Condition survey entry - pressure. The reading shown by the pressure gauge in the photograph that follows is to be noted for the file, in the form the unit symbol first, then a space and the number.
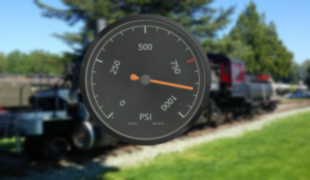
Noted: psi 875
